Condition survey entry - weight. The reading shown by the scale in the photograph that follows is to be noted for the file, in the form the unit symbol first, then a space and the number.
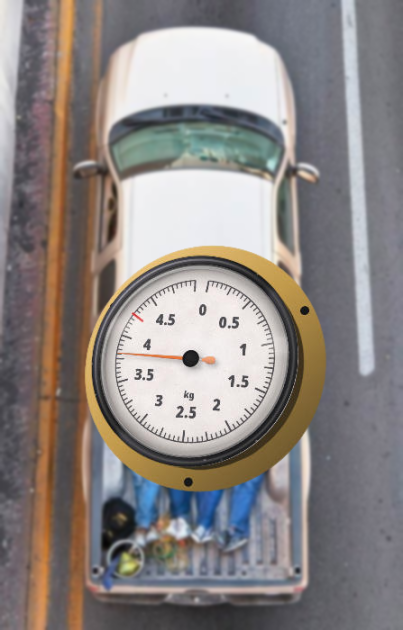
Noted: kg 3.8
